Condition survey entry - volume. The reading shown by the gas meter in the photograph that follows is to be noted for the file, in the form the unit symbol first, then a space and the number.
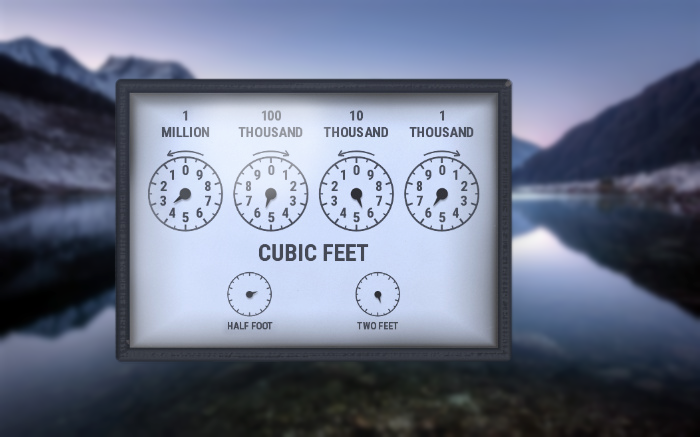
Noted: ft³ 355600
